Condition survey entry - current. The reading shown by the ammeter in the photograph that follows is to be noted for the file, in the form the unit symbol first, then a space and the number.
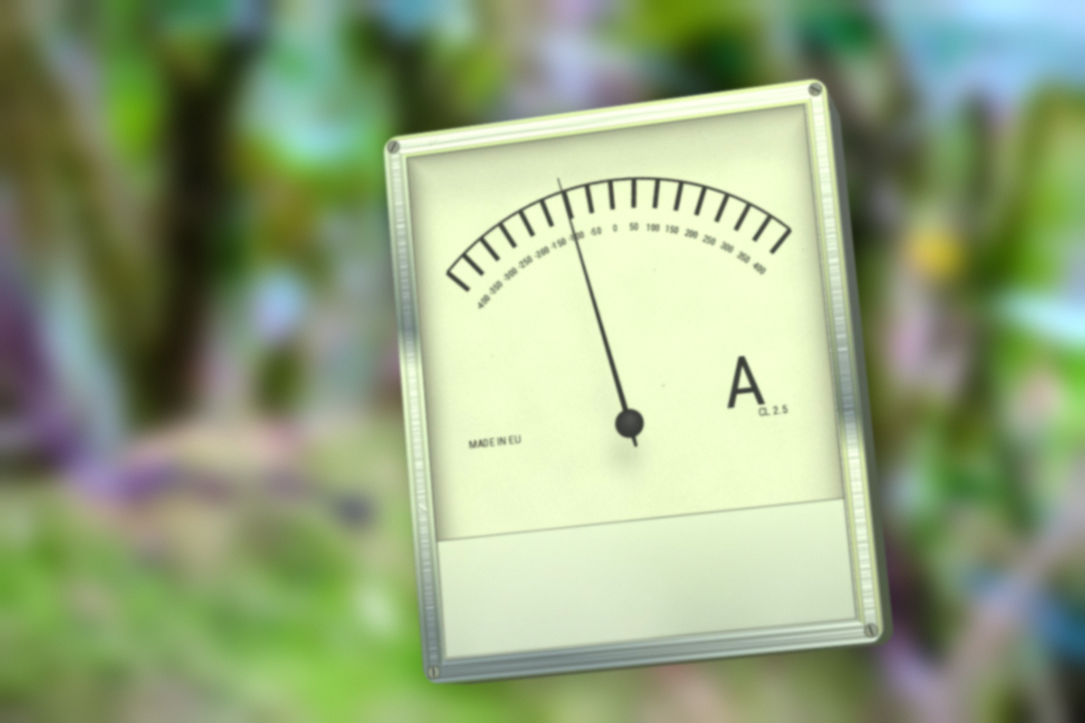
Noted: A -100
